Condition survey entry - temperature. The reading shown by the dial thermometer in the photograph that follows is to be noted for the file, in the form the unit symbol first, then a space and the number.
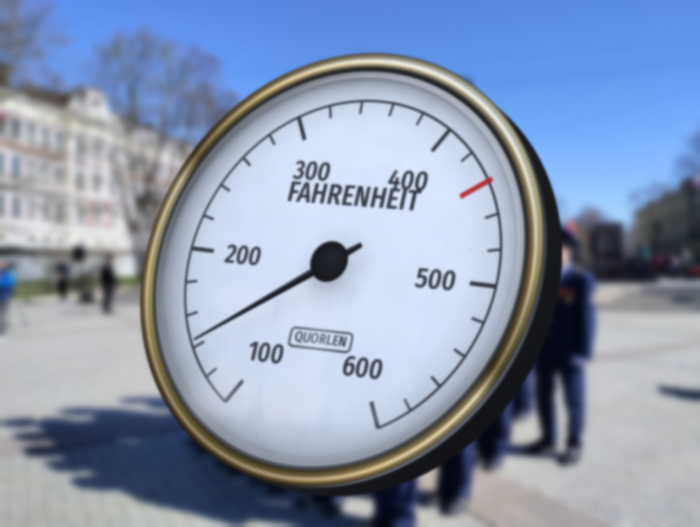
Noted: °F 140
